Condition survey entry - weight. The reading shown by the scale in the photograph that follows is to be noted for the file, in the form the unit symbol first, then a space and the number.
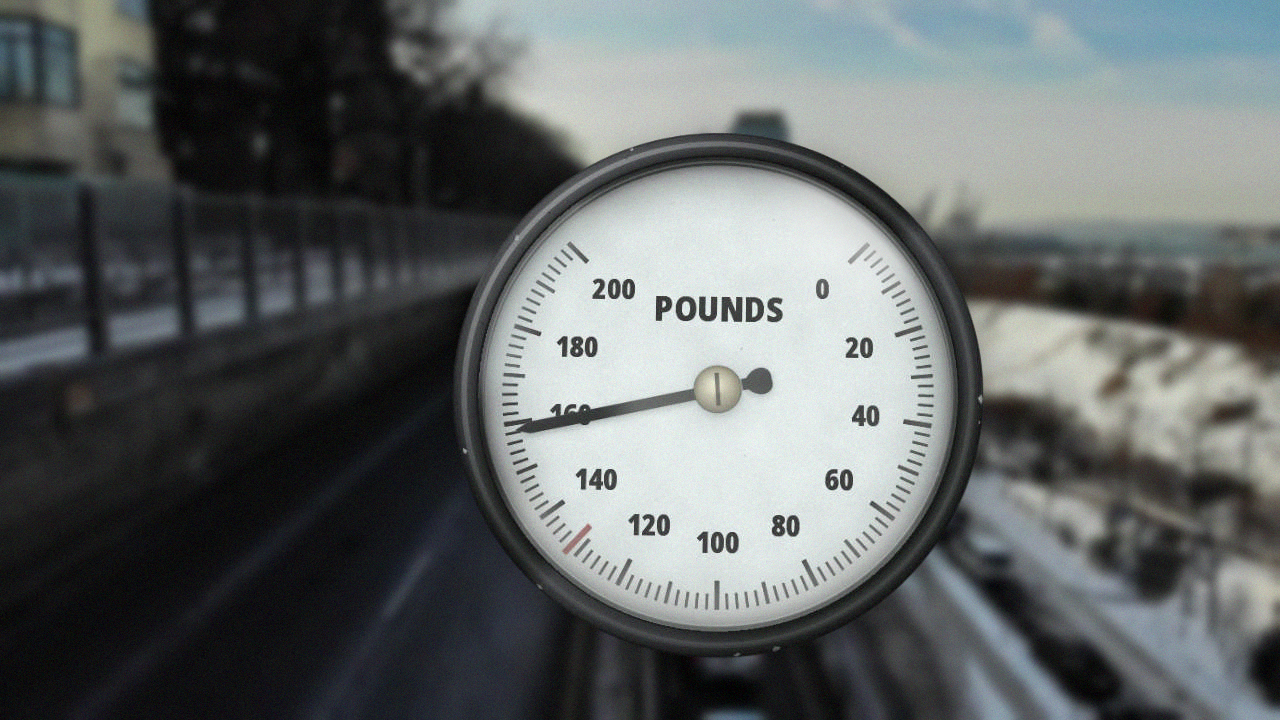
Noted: lb 158
